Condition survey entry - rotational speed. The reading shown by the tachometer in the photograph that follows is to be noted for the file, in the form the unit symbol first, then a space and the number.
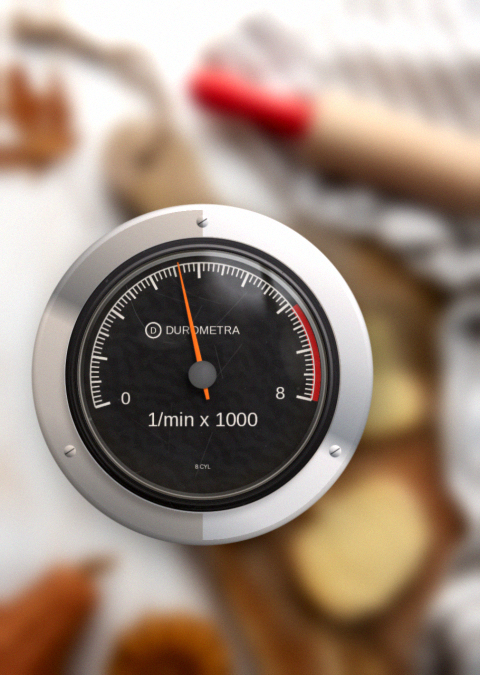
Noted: rpm 3600
